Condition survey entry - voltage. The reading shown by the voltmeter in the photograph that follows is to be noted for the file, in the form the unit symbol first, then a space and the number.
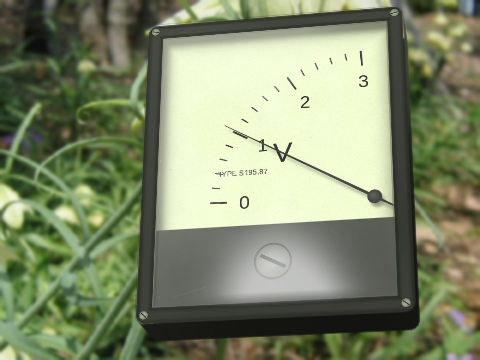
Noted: V 1
